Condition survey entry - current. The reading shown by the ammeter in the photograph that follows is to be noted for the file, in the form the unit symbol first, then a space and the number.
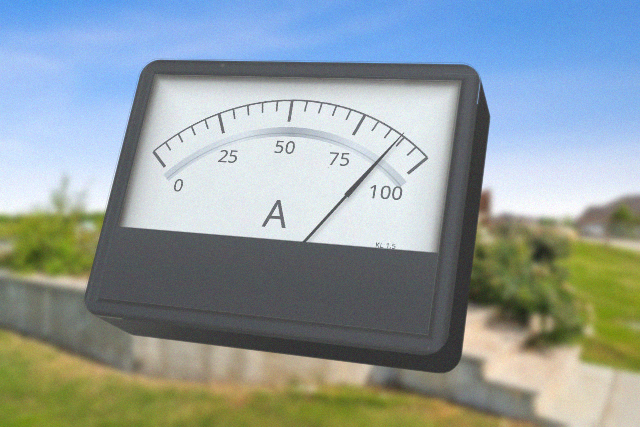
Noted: A 90
